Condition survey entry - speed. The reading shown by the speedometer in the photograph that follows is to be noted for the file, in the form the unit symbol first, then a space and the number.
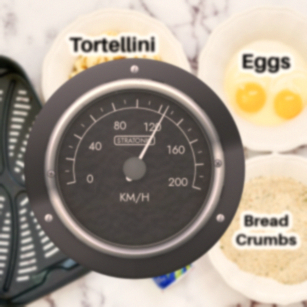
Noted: km/h 125
